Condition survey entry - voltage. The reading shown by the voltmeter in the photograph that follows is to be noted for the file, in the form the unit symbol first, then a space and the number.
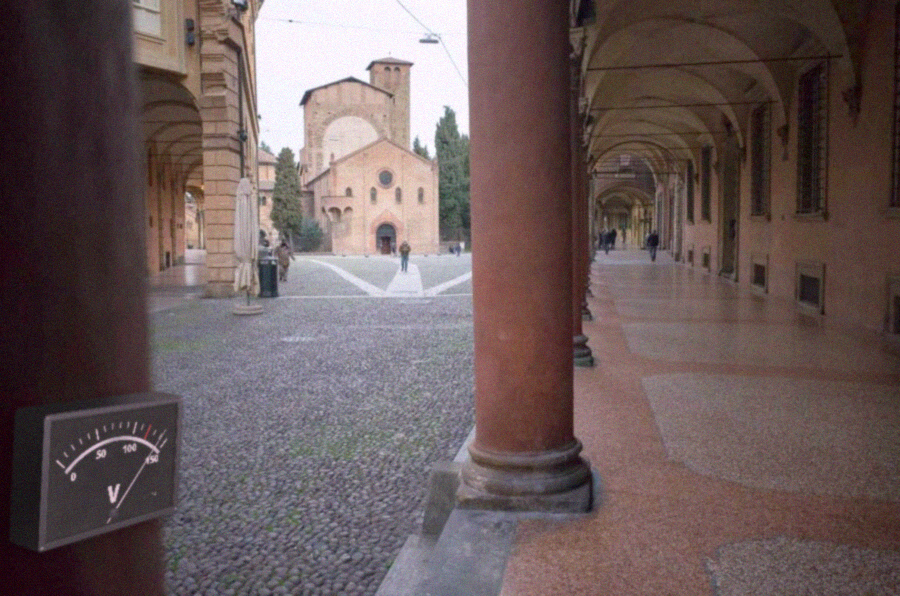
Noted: V 140
